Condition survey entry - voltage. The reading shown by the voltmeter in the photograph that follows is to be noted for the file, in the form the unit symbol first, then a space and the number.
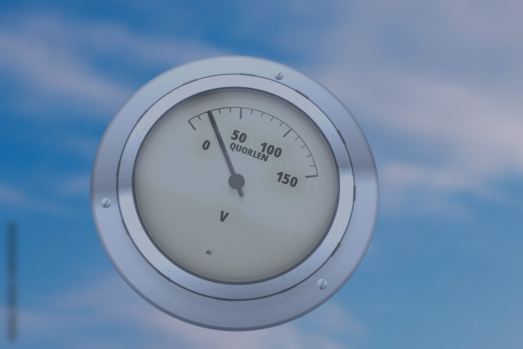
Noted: V 20
